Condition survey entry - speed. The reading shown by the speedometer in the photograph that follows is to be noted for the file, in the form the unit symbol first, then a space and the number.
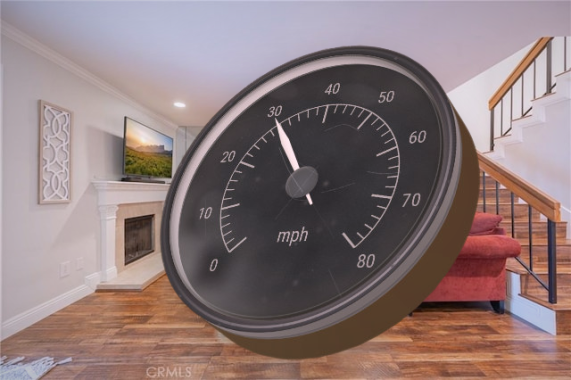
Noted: mph 30
